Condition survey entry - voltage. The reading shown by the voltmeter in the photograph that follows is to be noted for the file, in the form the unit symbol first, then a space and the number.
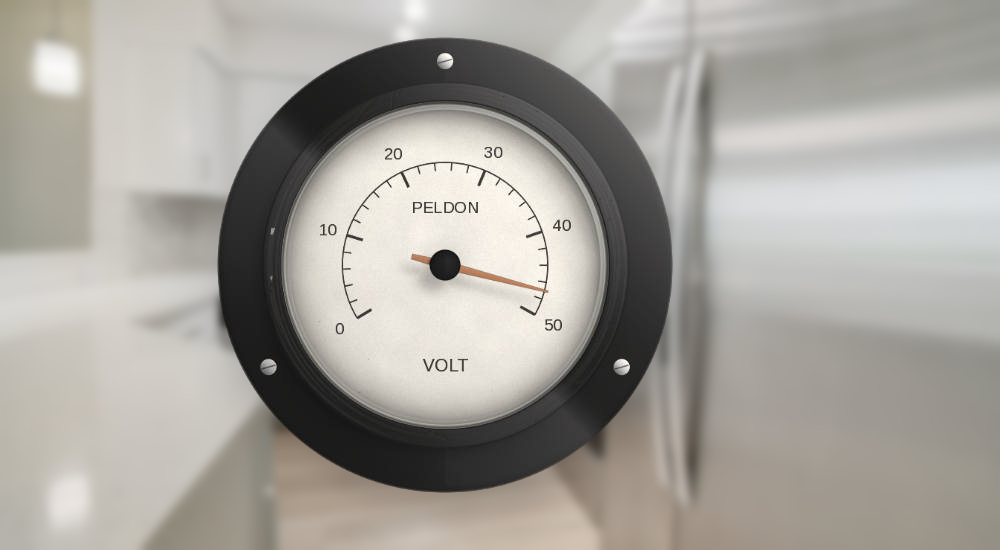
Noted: V 47
